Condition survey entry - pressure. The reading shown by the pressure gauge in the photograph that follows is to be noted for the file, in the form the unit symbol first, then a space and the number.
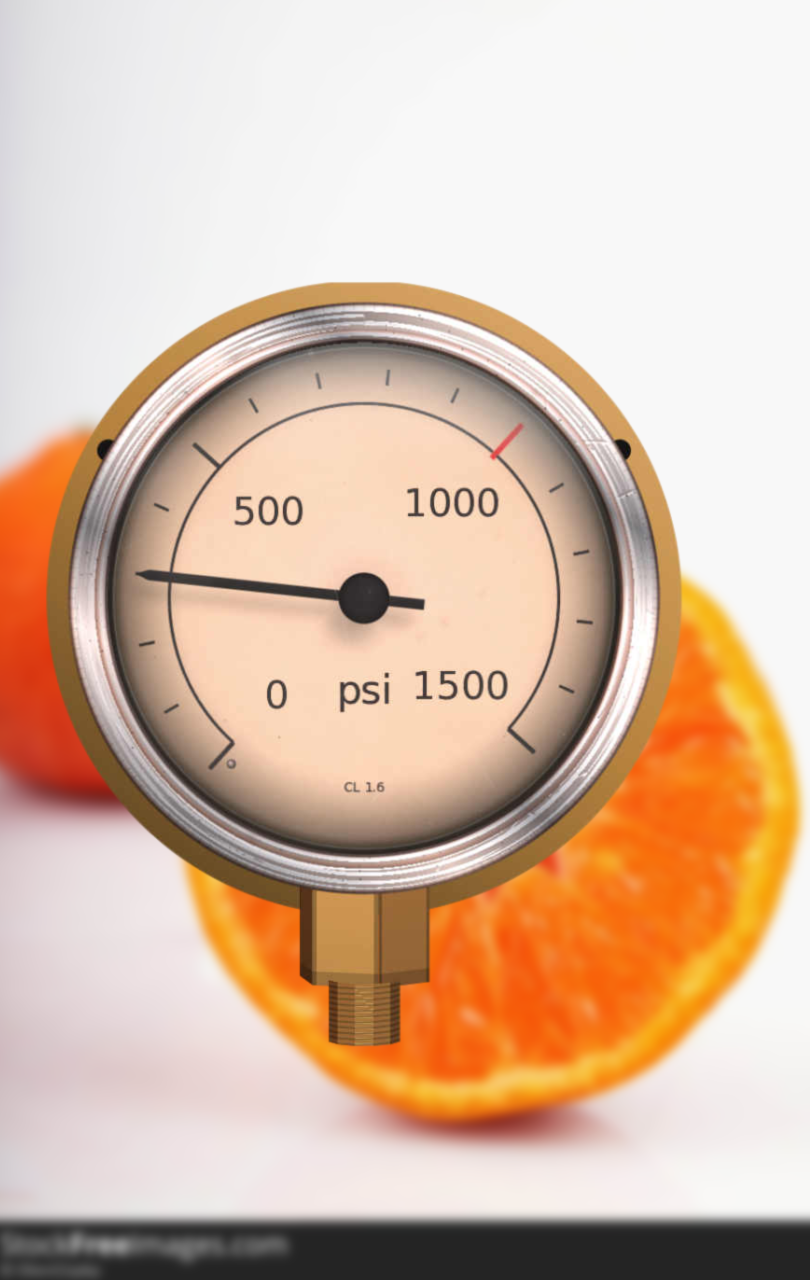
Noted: psi 300
